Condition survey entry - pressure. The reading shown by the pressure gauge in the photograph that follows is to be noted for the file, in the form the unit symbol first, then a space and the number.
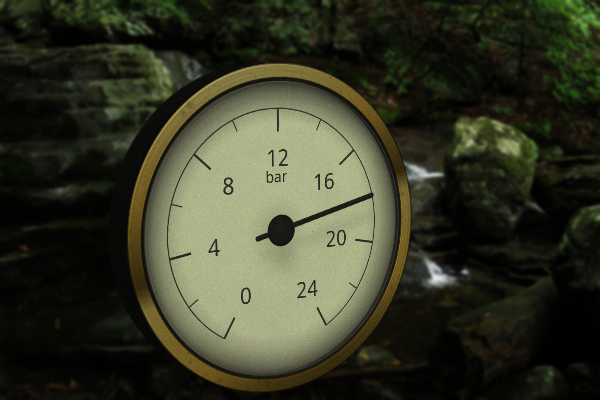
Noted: bar 18
